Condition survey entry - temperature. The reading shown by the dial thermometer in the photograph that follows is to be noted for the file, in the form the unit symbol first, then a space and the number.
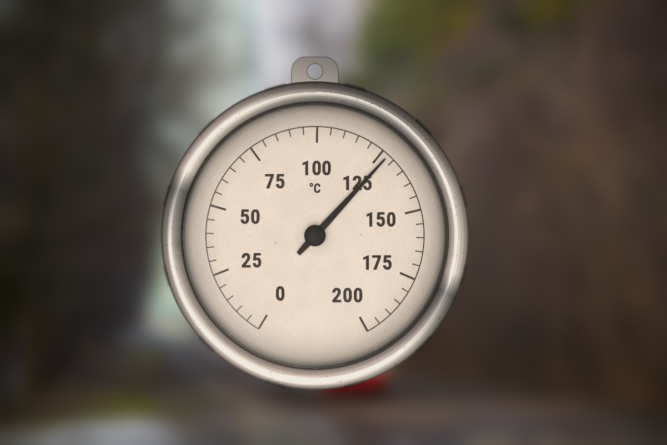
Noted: °C 127.5
